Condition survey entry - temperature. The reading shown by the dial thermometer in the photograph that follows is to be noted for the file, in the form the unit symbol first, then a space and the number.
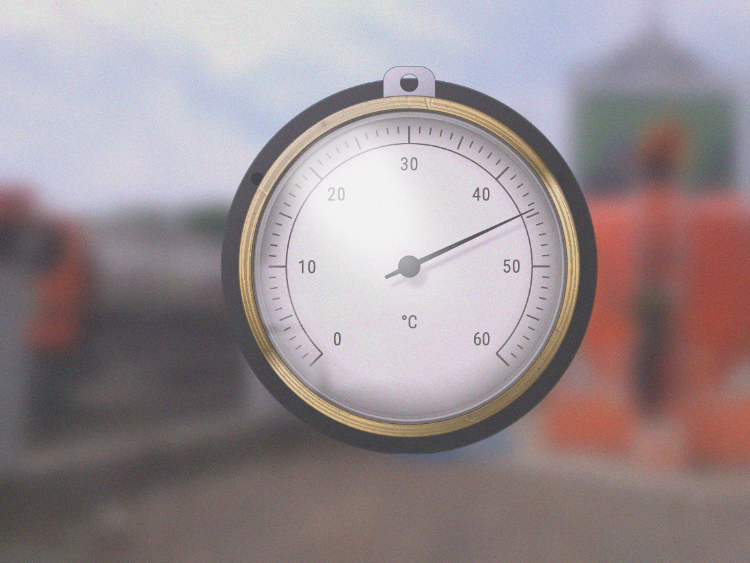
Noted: °C 44.5
